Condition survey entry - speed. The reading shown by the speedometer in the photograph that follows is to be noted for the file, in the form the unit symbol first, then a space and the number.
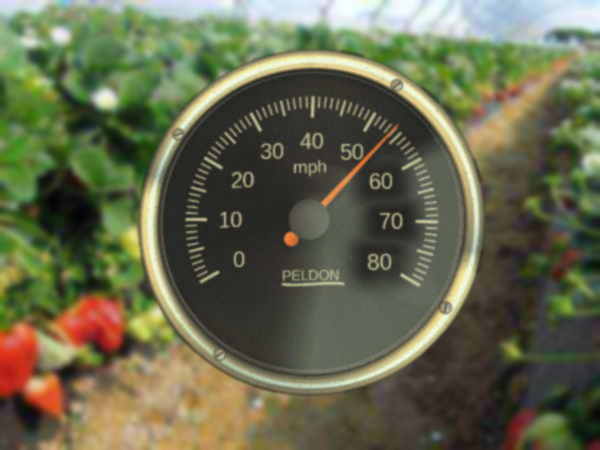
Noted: mph 54
